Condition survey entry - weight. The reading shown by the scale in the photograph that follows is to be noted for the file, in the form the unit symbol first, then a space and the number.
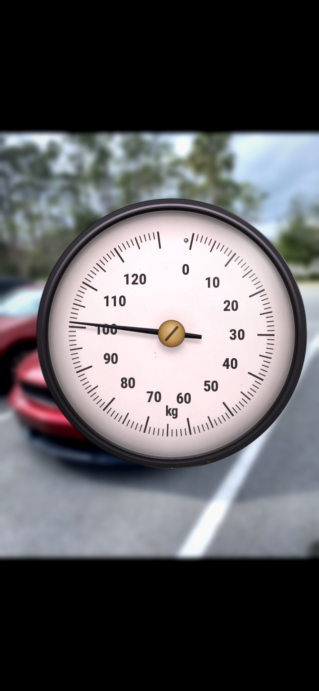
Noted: kg 101
